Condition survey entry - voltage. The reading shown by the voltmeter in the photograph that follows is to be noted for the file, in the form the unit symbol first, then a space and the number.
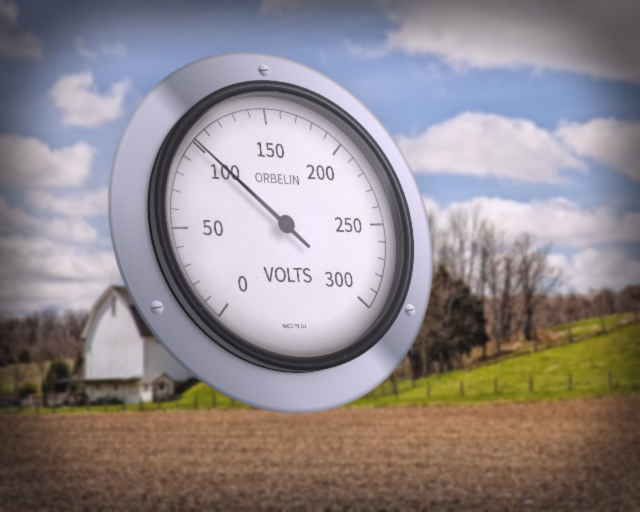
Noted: V 100
